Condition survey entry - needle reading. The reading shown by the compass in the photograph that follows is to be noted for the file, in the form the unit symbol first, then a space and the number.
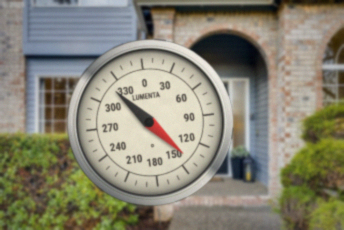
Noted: ° 140
